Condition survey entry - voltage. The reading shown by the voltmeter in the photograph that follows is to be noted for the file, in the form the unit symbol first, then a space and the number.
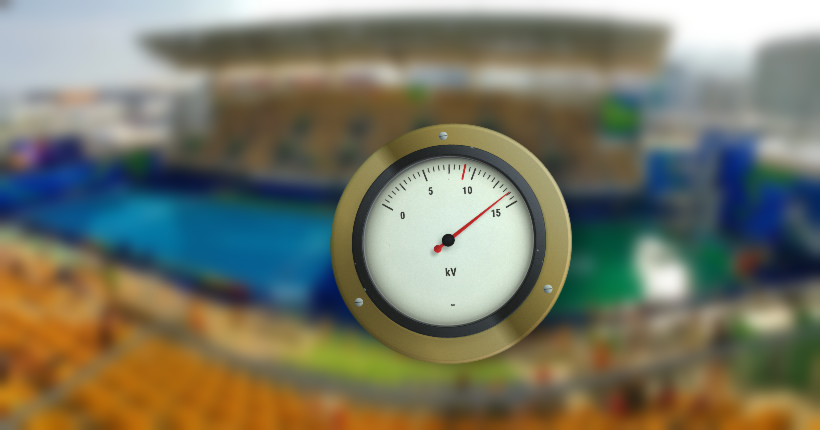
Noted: kV 14
